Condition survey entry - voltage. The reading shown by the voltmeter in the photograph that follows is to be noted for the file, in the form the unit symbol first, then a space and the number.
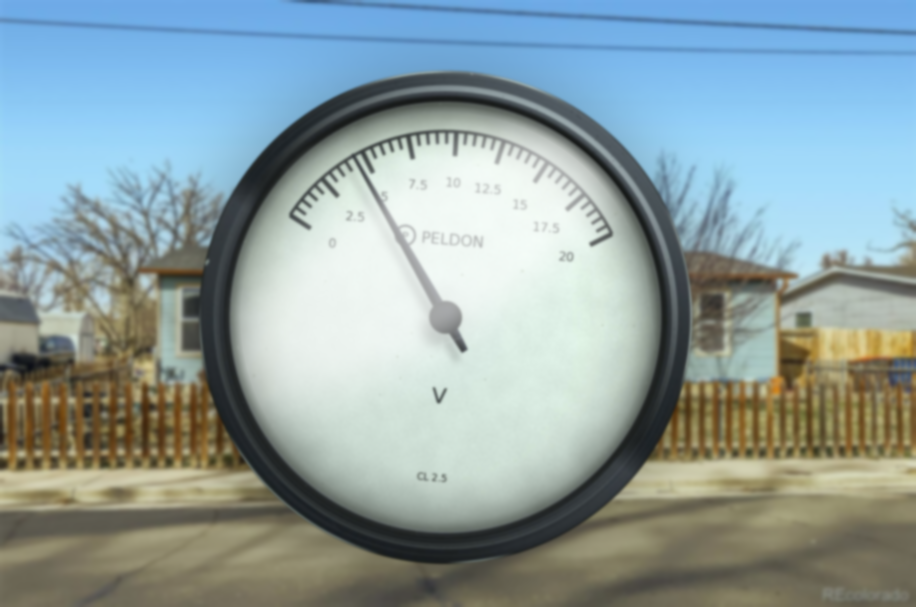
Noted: V 4.5
